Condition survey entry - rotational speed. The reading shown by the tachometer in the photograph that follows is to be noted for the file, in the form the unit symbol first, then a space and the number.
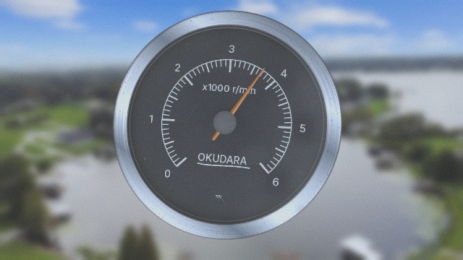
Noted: rpm 3700
